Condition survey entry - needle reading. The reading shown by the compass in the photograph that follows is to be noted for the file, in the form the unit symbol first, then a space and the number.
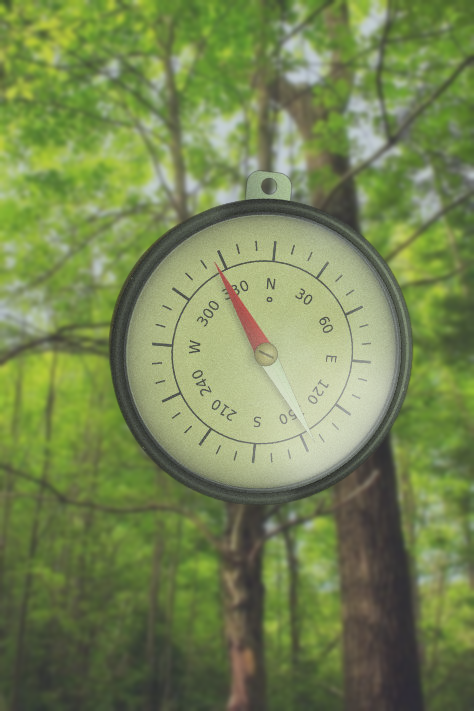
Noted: ° 325
